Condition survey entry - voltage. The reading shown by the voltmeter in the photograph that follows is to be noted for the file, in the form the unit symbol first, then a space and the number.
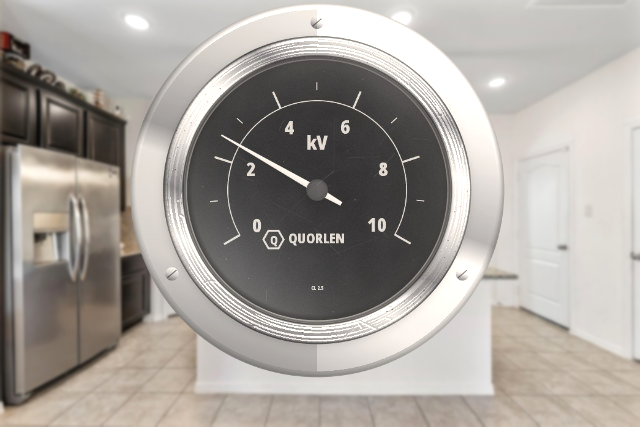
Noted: kV 2.5
